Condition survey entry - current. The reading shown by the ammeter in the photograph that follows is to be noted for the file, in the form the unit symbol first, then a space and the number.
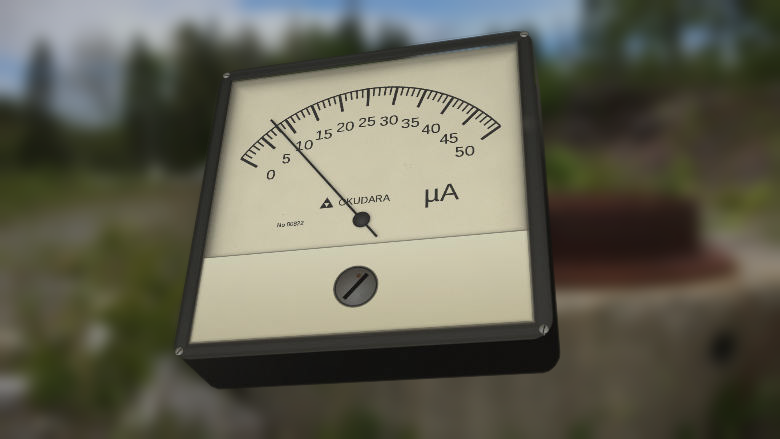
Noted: µA 8
